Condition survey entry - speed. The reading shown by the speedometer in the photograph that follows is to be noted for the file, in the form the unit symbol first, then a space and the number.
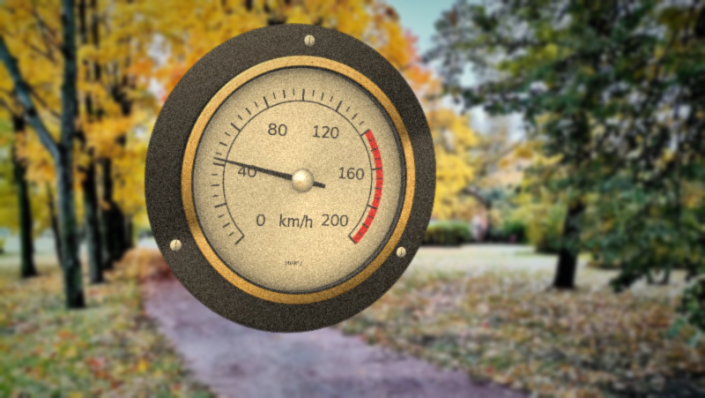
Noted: km/h 42.5
